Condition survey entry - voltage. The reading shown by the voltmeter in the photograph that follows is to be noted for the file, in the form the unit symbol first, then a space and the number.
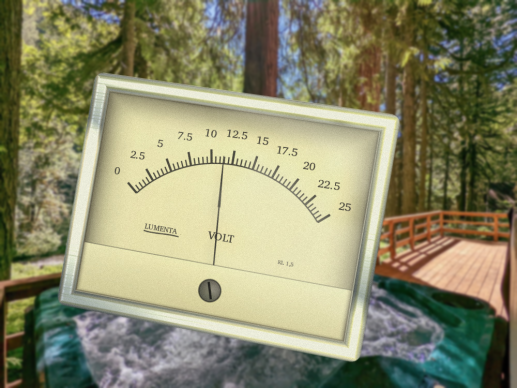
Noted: V 11.5
